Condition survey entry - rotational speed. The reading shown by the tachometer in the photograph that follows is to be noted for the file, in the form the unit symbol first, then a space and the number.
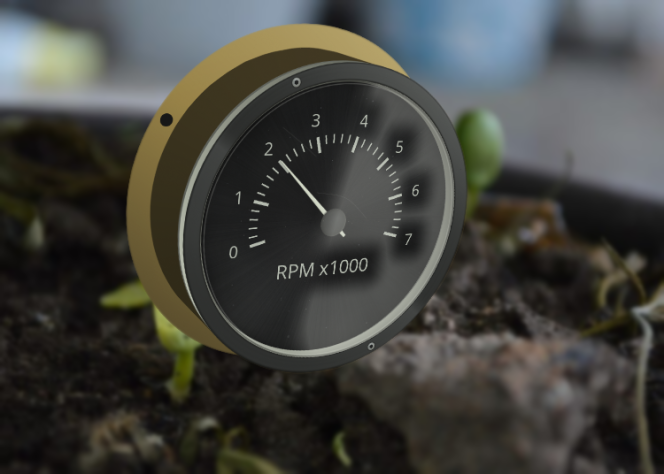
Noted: rpm 2000
